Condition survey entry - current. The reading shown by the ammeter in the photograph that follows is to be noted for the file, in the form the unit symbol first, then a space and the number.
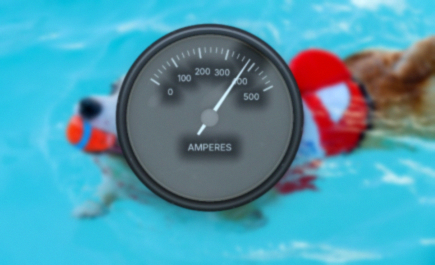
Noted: A 380
